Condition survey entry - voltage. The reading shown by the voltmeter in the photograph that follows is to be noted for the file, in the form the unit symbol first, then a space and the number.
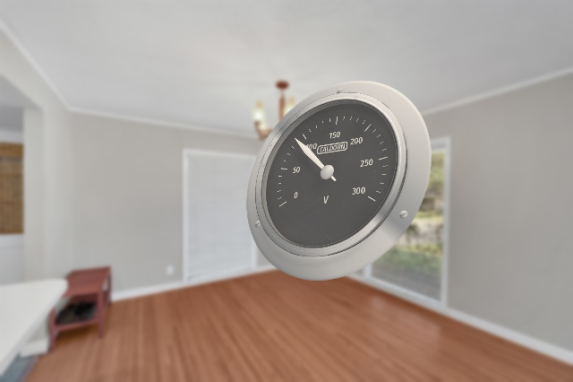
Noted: V 90
